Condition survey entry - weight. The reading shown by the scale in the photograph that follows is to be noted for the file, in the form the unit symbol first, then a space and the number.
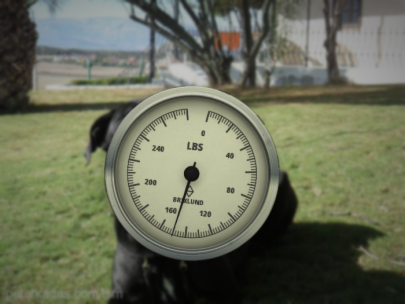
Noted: lb 150
